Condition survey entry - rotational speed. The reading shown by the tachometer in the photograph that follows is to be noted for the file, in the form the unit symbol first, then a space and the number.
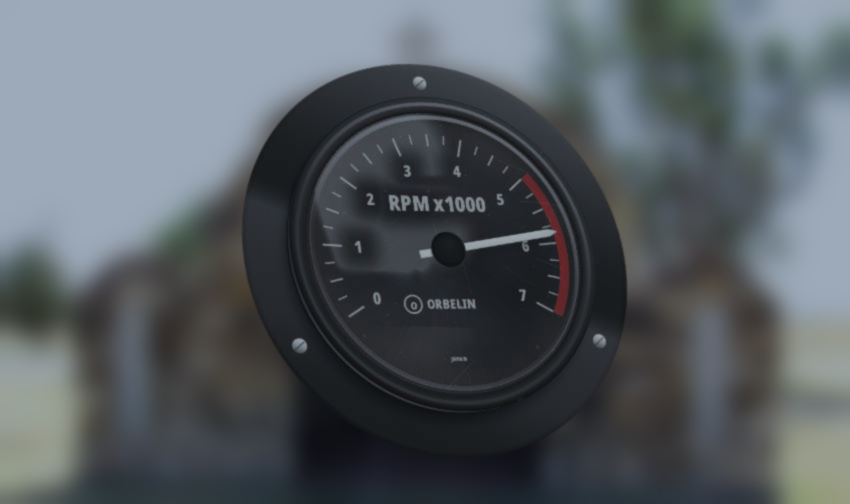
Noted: rpm 5875
